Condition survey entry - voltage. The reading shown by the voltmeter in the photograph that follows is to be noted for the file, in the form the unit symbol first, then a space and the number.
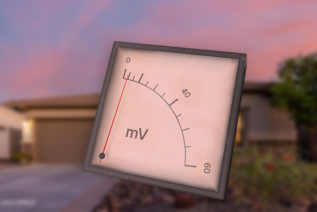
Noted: mV 10
